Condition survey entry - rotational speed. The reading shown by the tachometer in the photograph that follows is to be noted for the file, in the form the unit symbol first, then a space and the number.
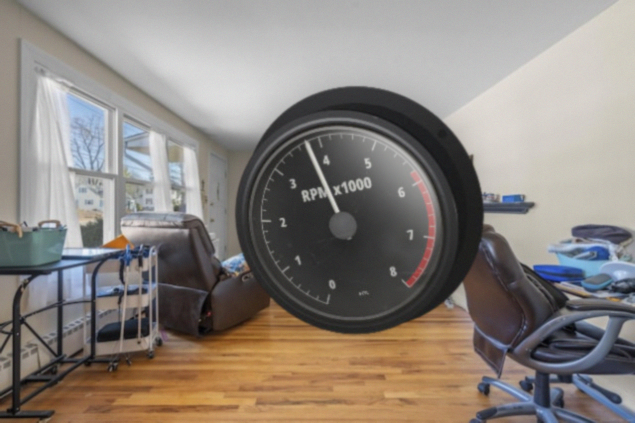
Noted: rpm 3800
